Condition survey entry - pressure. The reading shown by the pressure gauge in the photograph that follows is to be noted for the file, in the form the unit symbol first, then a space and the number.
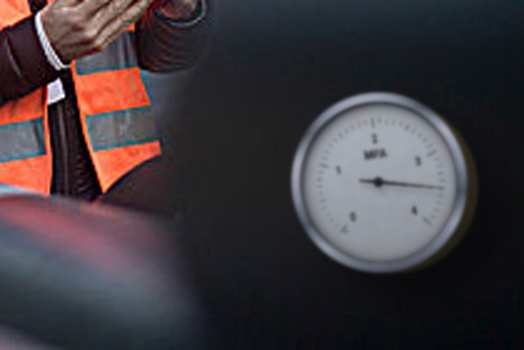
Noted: MPa 3.5
